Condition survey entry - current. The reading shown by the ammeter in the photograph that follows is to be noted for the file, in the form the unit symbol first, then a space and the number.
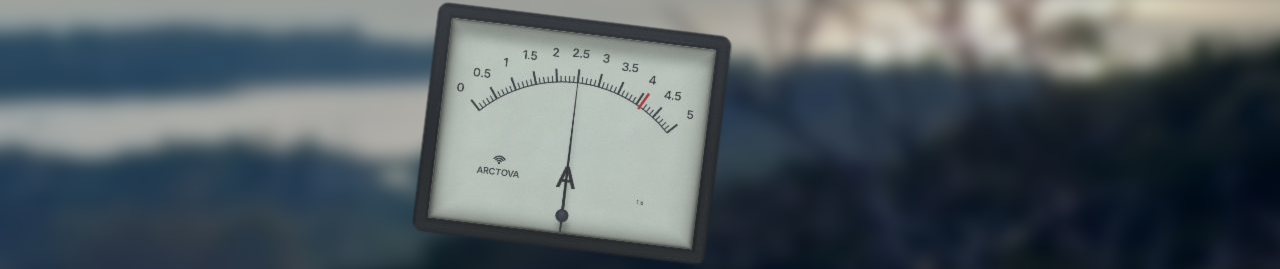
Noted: A 2.5
